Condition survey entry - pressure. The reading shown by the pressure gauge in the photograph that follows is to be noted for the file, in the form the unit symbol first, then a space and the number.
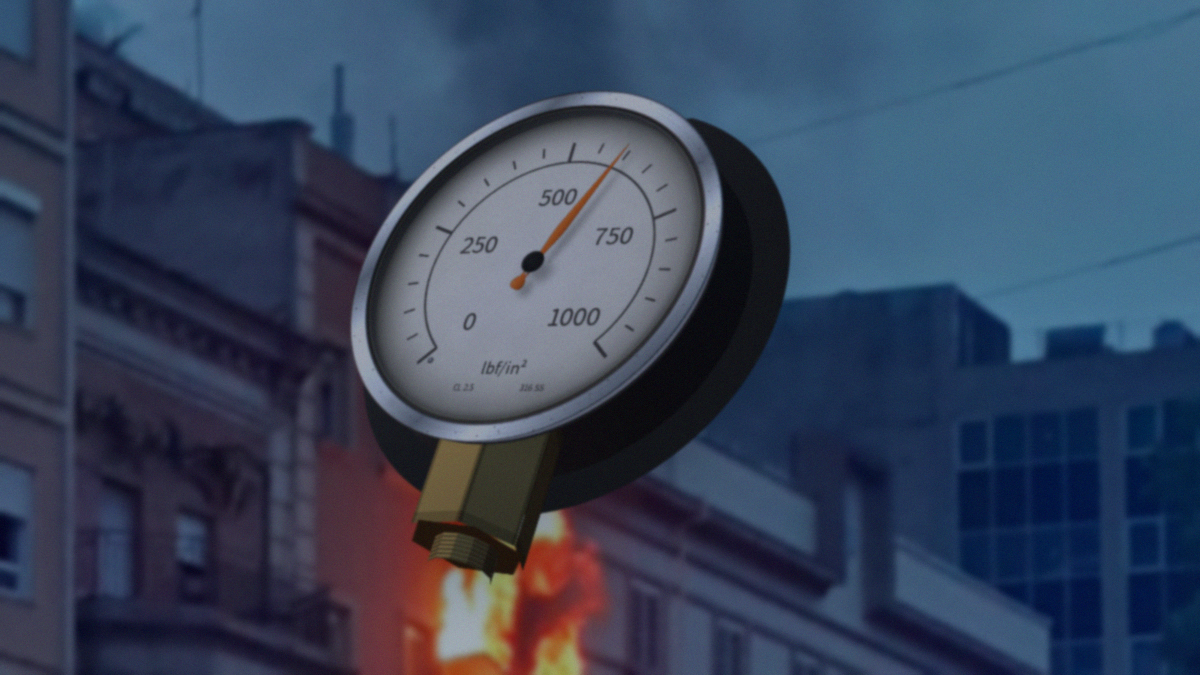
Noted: psi 600
